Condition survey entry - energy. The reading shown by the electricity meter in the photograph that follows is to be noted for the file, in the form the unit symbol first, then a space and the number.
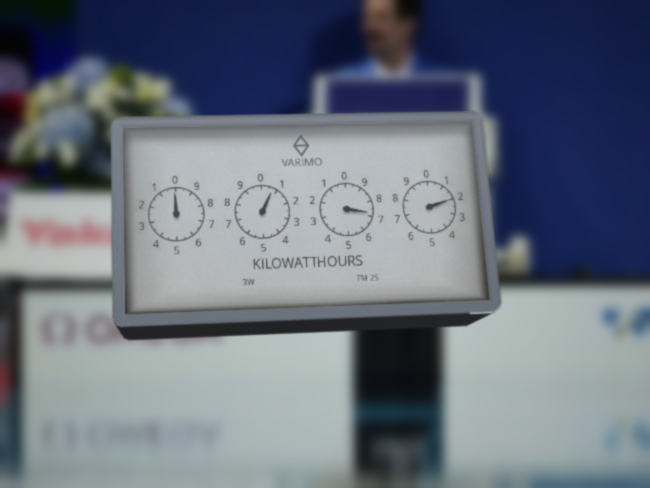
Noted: kWh 72
